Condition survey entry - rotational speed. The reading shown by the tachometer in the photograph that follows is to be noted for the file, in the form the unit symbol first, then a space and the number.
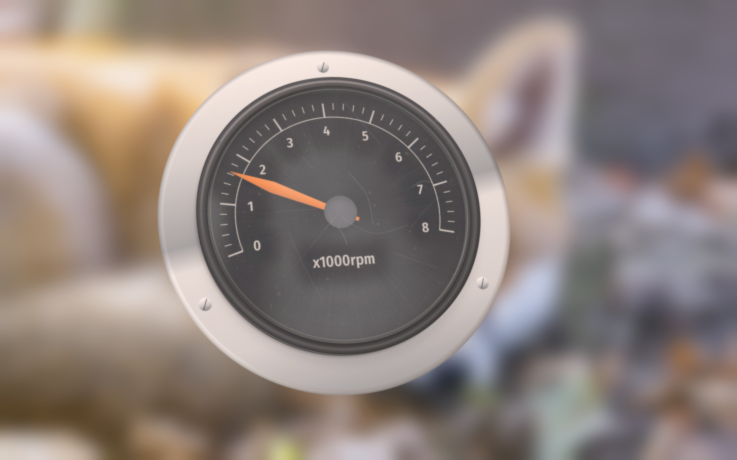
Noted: rpm 1600
